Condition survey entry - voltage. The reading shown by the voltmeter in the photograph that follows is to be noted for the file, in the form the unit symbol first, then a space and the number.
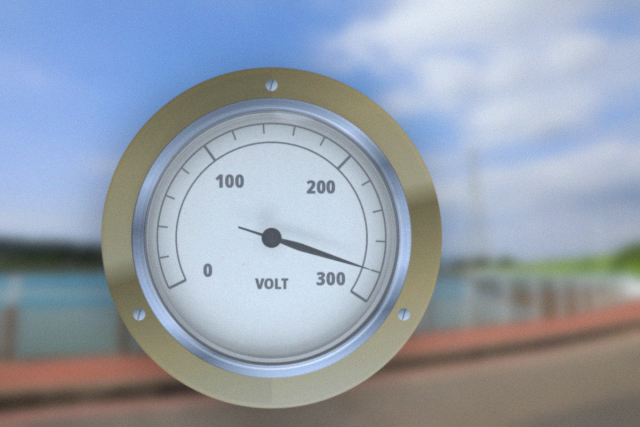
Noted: V 280
